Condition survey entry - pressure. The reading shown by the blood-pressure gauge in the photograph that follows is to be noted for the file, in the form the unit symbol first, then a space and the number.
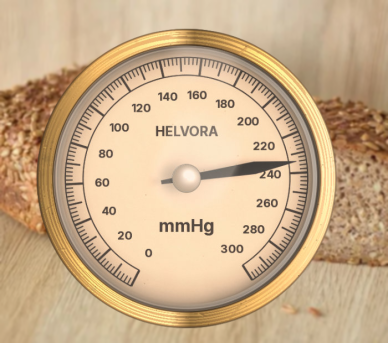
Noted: mmHg 234
